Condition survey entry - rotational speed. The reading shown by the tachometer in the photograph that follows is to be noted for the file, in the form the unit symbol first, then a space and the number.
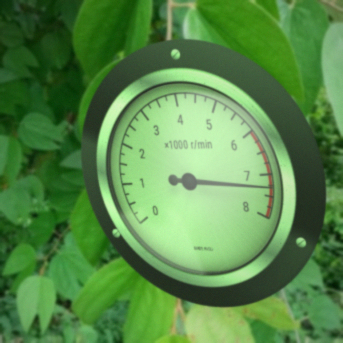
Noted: rpm 7250
